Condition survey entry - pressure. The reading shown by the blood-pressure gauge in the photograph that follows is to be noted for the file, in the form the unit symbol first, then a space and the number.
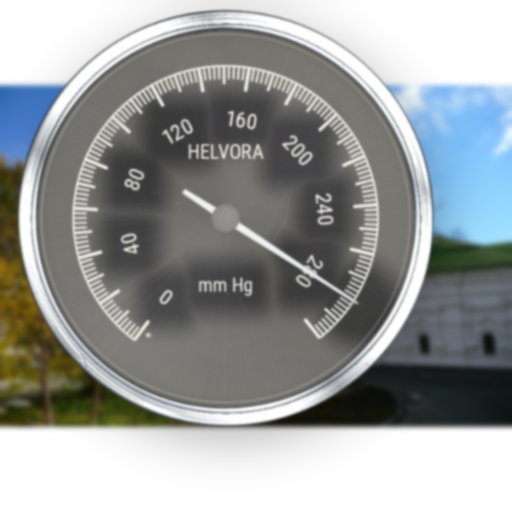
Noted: mmHg 280
